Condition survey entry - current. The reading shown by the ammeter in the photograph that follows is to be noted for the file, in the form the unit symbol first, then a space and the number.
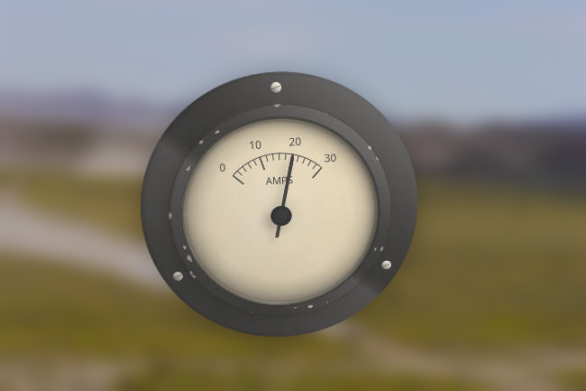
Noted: A 20
